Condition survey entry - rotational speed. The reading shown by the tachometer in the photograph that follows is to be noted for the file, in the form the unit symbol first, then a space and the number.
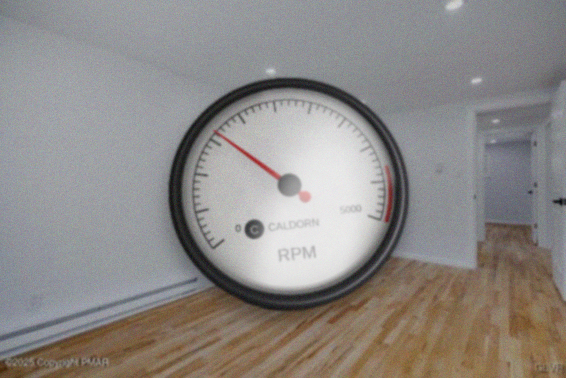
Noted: rpm 1600
